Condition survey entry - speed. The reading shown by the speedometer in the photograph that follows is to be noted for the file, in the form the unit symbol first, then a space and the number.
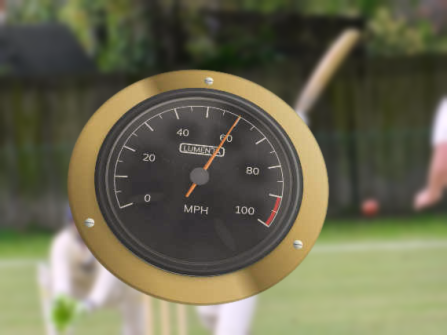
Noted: mph 60
